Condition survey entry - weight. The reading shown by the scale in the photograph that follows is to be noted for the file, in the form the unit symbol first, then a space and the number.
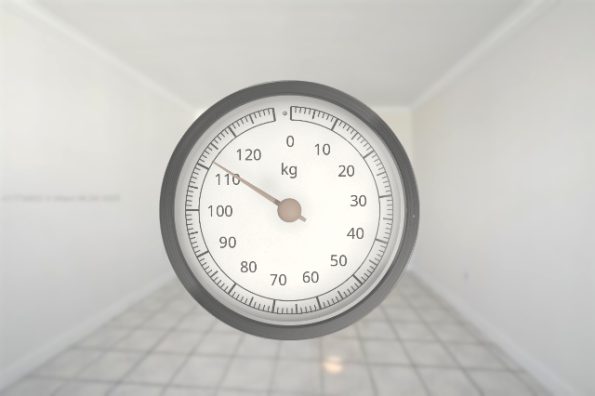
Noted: kg 112
